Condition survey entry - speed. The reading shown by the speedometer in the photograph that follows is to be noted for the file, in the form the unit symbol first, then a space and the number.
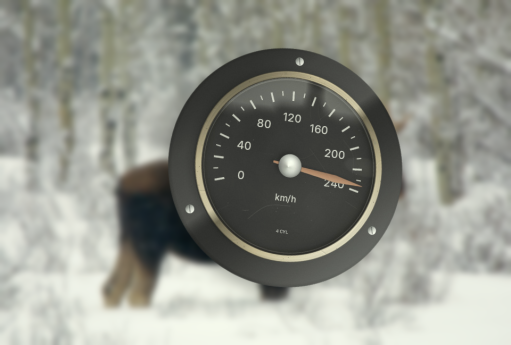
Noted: km/h 235
